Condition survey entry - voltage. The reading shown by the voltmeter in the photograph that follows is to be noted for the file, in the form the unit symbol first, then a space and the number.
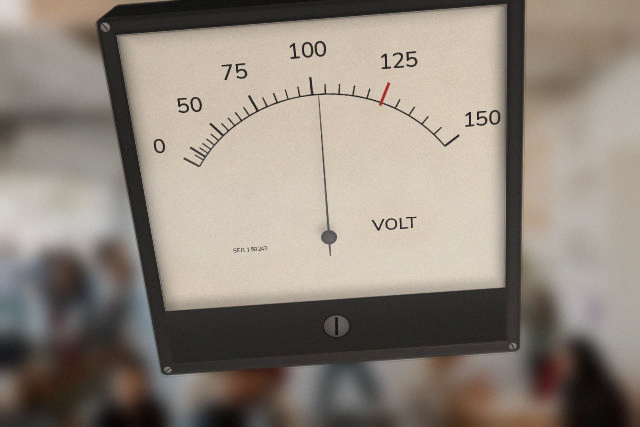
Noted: V 102.5
